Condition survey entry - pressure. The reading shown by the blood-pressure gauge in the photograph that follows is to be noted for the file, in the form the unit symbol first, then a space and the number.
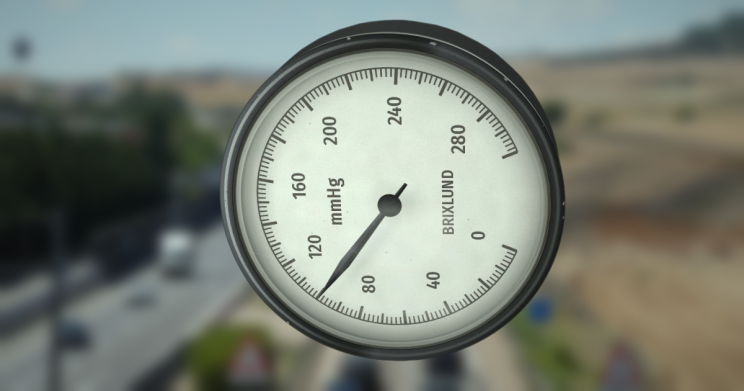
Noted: mmHg 100
